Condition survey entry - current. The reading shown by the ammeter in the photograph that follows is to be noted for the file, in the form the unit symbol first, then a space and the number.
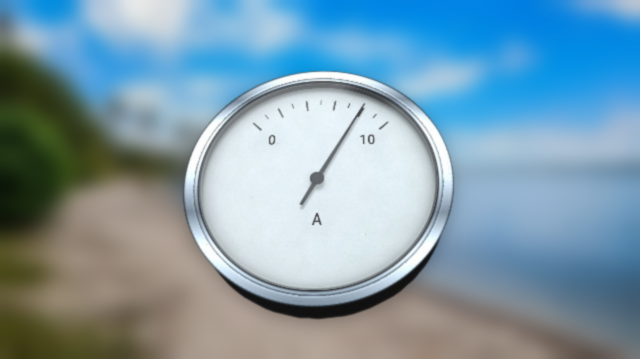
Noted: A 8
